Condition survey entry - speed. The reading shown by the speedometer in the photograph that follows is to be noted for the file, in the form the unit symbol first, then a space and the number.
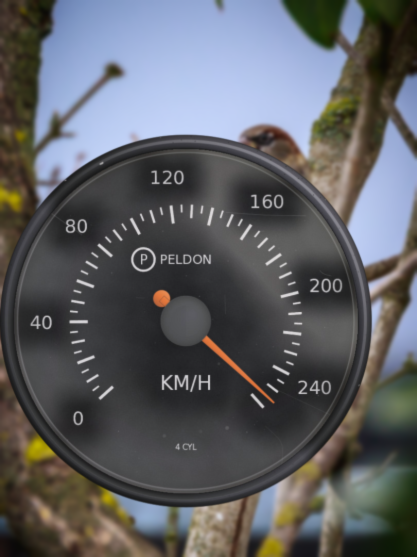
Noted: km/h 255
